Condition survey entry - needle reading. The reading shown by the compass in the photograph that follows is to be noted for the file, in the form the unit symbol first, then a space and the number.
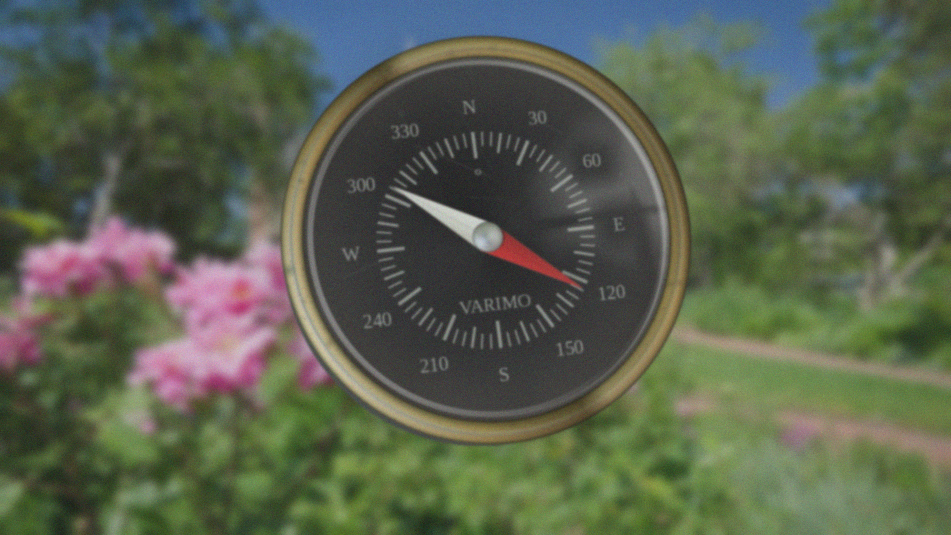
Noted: ° 125
